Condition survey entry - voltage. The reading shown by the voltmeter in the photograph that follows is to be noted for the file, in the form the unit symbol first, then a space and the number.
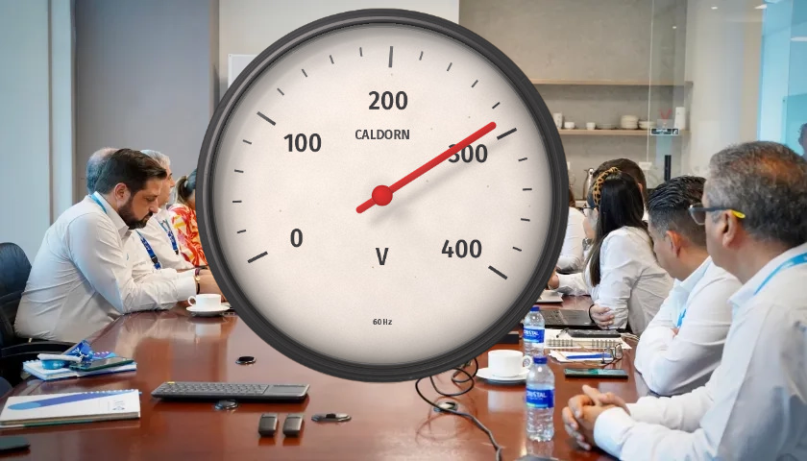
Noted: V 290
